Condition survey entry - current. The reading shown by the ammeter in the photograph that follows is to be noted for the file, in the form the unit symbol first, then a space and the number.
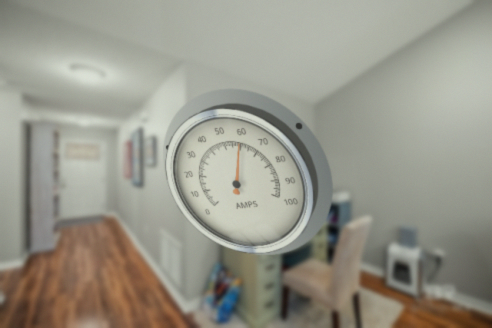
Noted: A 60
